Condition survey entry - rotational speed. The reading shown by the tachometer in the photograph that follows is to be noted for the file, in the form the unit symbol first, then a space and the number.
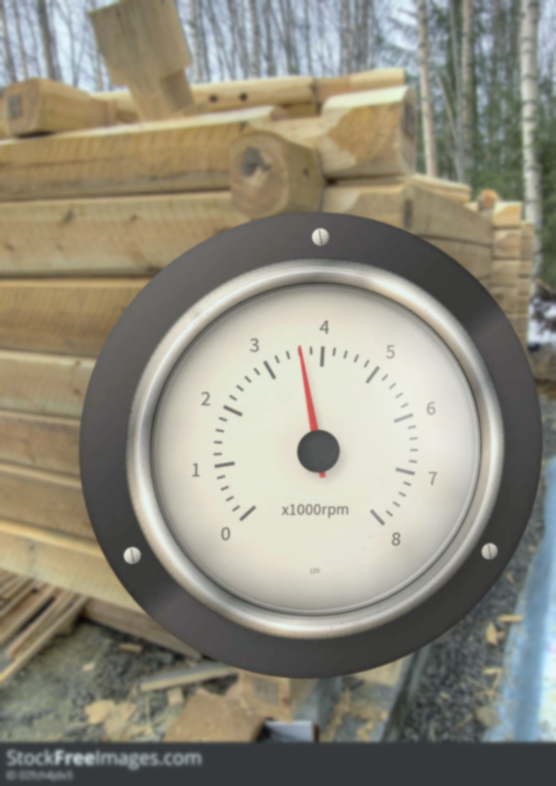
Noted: rpm 3600
